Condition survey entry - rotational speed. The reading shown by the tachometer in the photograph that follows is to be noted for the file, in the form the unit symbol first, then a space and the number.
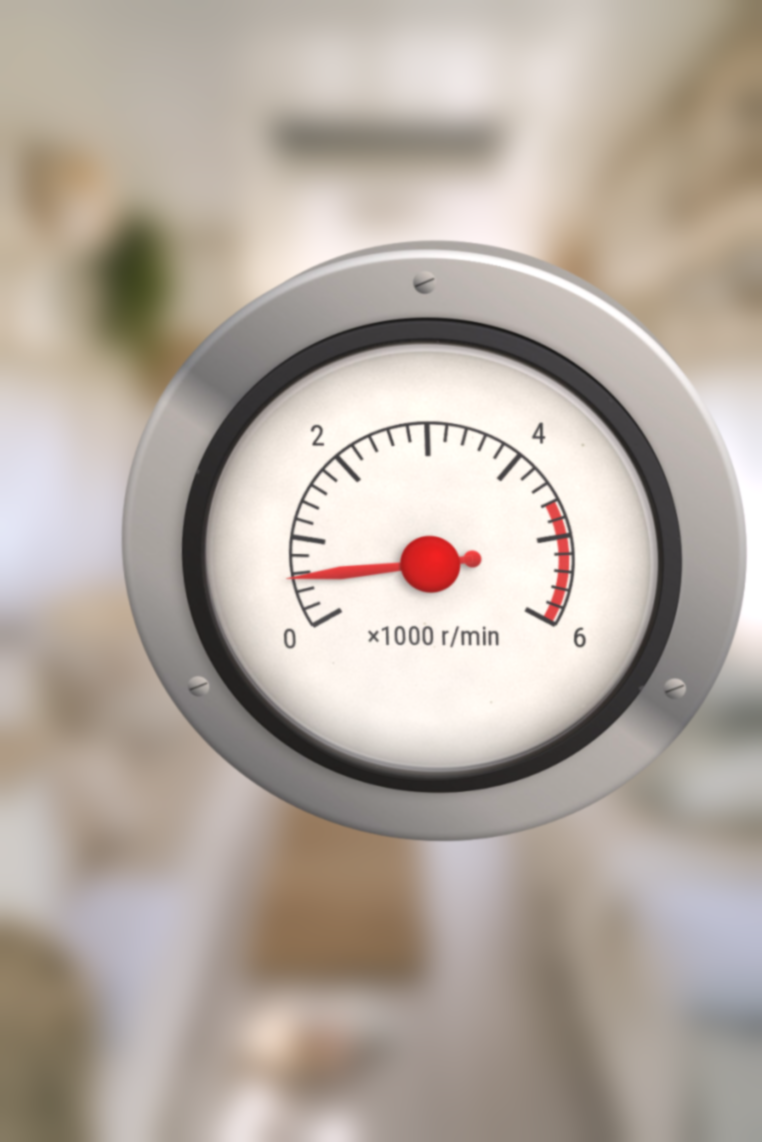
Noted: rpm 600
